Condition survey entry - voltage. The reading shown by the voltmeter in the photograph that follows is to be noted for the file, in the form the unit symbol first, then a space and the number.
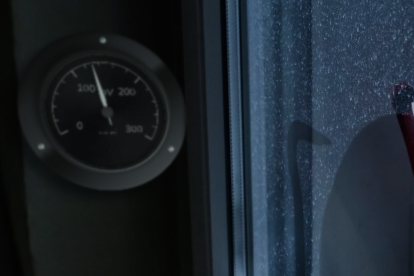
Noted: mV 130
